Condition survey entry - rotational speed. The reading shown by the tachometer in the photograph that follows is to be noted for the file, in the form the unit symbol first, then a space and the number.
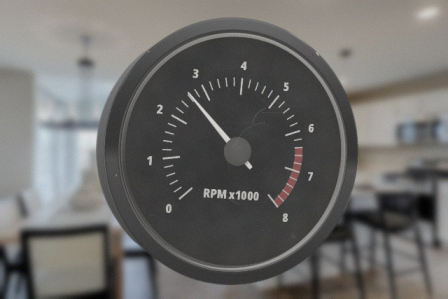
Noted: rpm 2600
